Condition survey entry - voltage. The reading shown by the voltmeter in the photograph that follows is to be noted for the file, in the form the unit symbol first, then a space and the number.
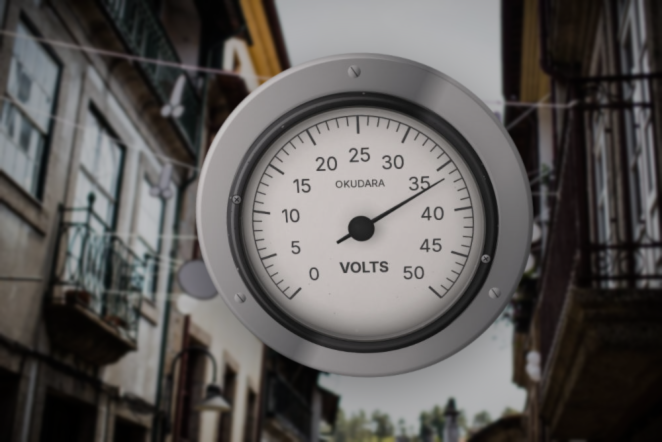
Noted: V 36
